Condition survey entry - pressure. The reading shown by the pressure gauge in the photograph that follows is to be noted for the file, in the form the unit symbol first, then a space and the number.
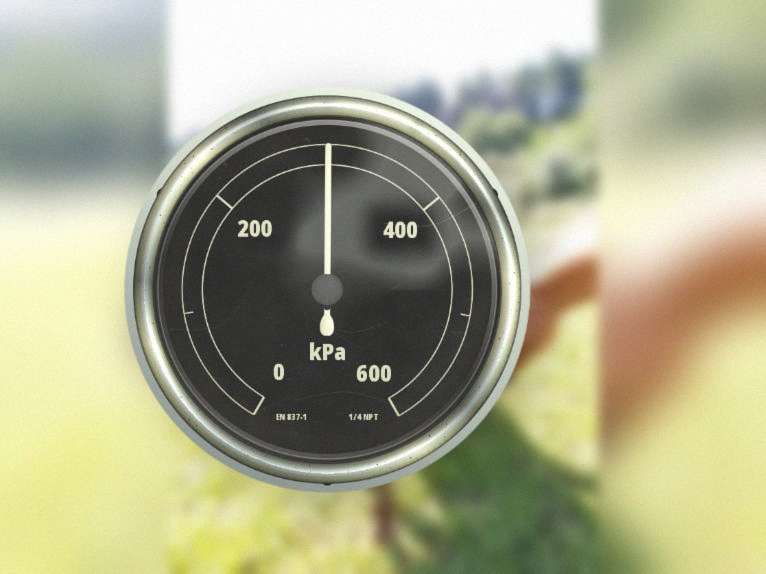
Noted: kPa 300
